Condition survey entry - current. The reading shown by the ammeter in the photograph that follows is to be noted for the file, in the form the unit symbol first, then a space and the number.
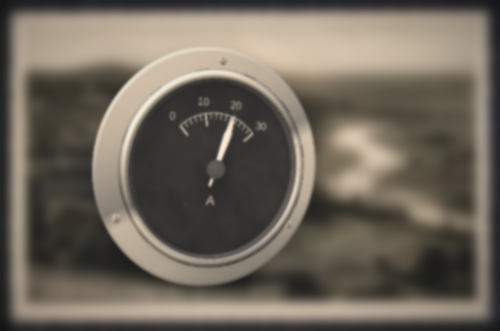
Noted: A 20
